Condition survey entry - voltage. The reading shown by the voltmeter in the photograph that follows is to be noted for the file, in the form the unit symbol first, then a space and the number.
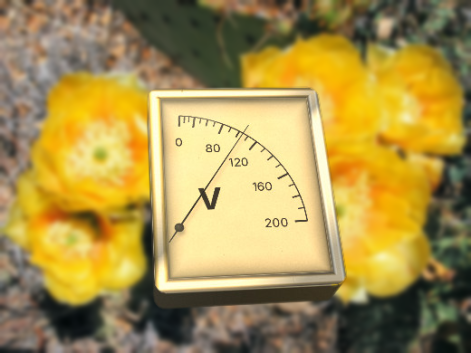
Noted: V 105
